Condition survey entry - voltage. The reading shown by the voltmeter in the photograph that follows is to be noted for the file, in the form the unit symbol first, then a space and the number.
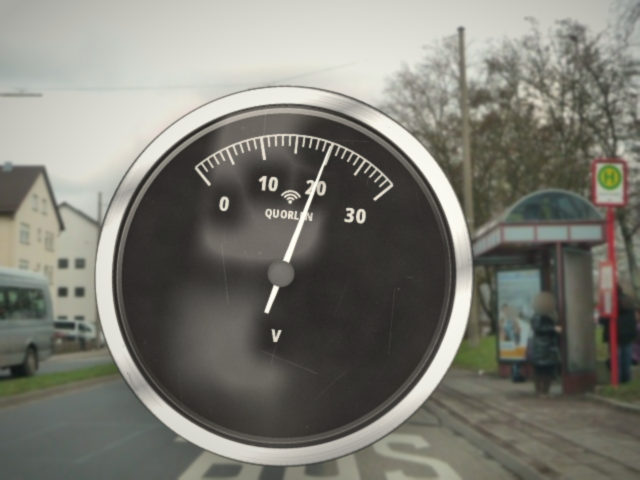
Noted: V 20
